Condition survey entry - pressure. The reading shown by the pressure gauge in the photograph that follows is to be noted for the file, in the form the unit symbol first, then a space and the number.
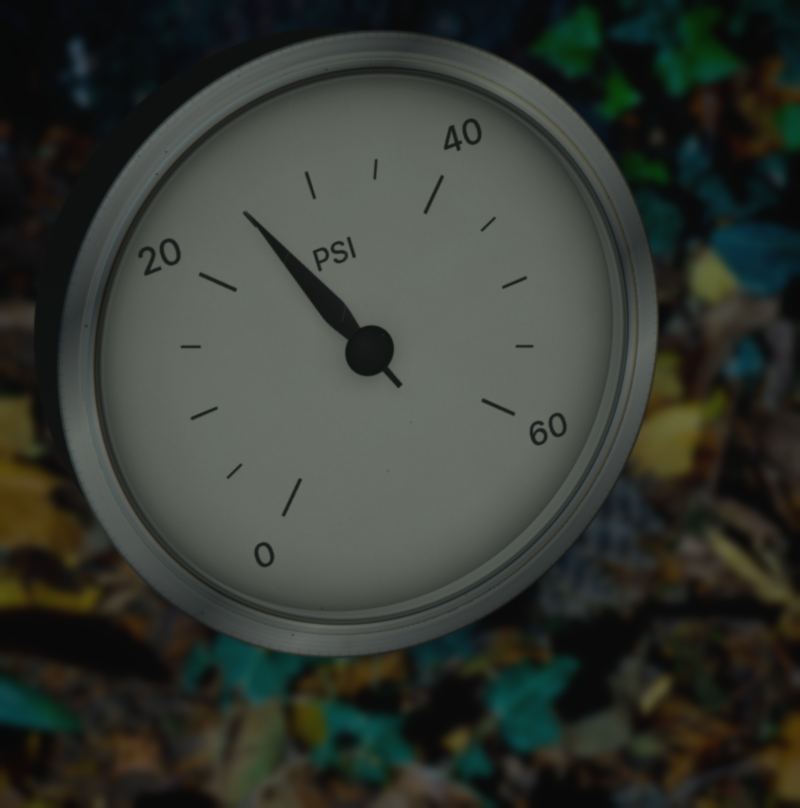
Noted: psi 25
